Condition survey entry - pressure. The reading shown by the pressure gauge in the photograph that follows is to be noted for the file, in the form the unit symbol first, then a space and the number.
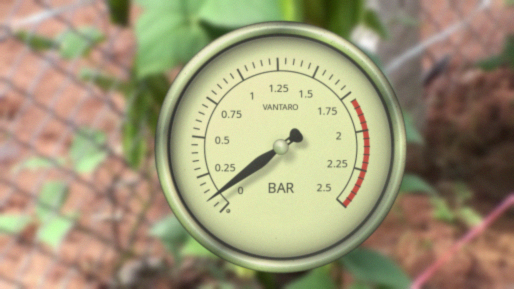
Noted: bar 0.1
